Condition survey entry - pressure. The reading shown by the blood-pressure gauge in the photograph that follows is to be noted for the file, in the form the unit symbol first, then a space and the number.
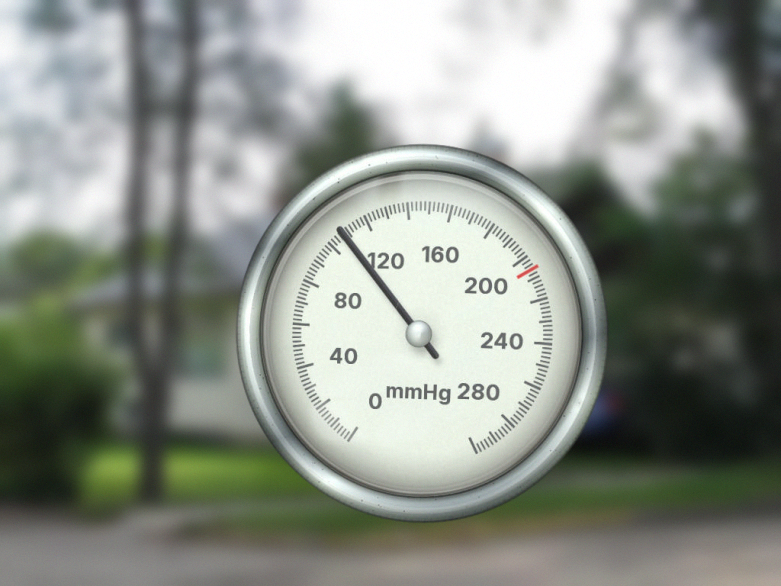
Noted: mmHg 108
